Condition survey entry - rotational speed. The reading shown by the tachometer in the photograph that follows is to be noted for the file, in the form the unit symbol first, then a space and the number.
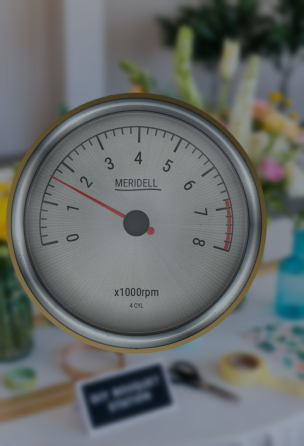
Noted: rpm 1600
